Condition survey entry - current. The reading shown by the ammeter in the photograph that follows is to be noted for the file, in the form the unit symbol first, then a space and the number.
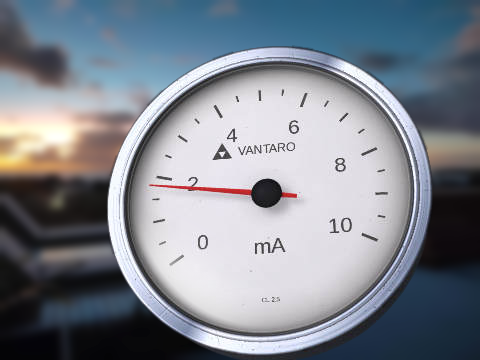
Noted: mA 1.75
